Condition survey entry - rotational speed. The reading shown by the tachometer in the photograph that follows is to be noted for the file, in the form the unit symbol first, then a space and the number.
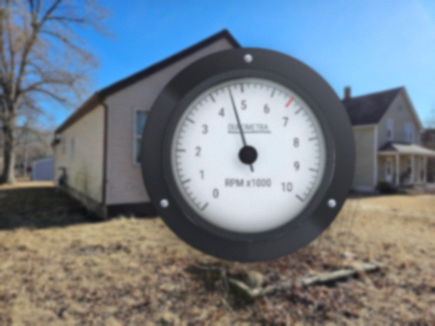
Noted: rpm 4600
